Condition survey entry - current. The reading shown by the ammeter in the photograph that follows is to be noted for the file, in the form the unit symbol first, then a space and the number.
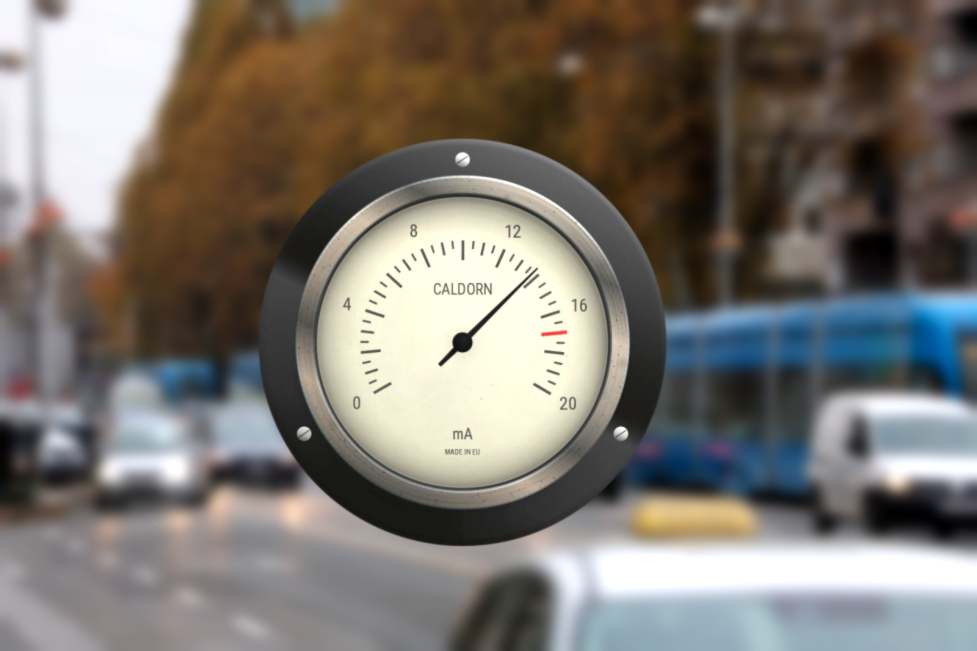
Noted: mA 13.75
